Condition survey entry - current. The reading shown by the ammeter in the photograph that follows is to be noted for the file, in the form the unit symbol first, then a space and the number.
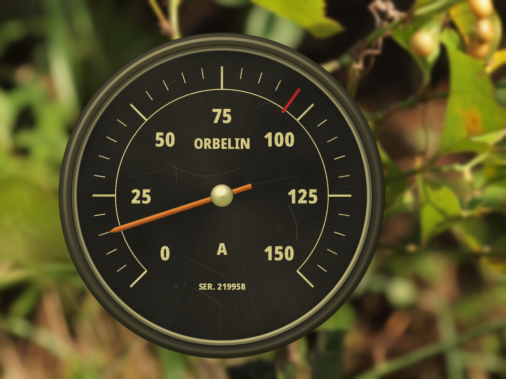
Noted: A 15
